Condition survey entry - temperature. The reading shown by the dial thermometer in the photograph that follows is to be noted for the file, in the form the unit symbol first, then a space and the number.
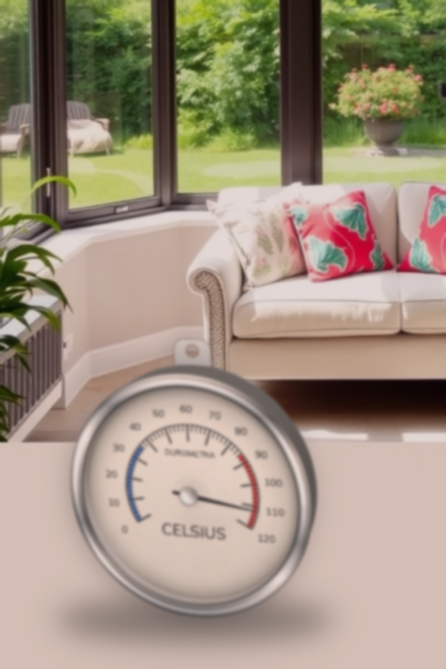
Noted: °C 110
